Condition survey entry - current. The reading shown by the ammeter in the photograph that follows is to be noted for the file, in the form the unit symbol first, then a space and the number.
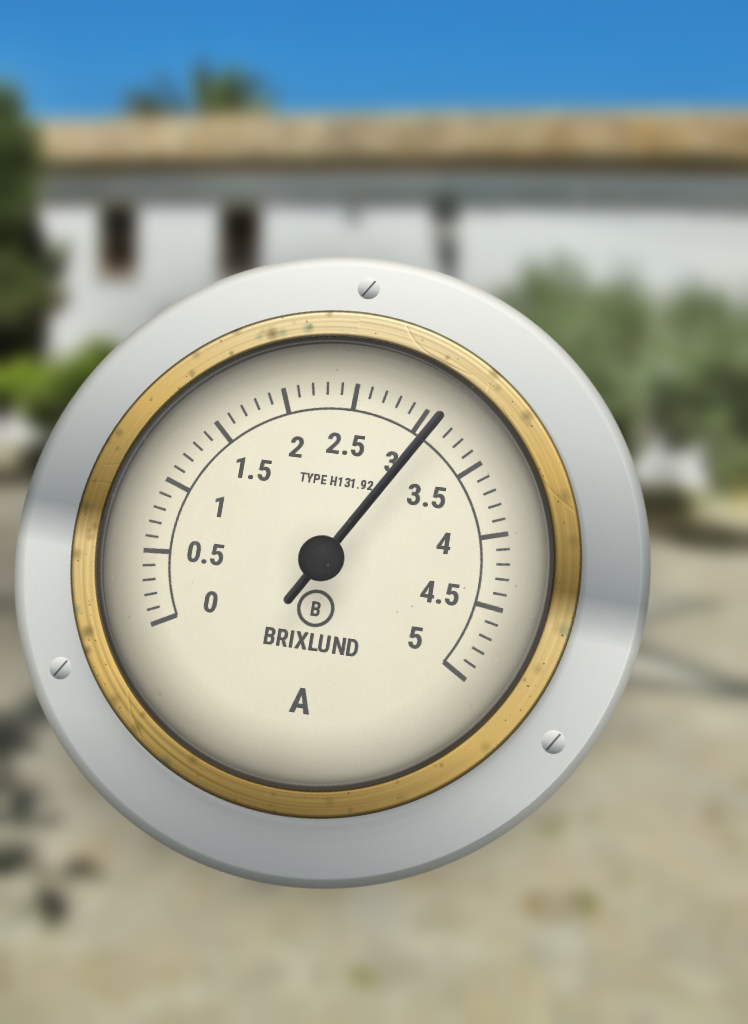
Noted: A 3.1
